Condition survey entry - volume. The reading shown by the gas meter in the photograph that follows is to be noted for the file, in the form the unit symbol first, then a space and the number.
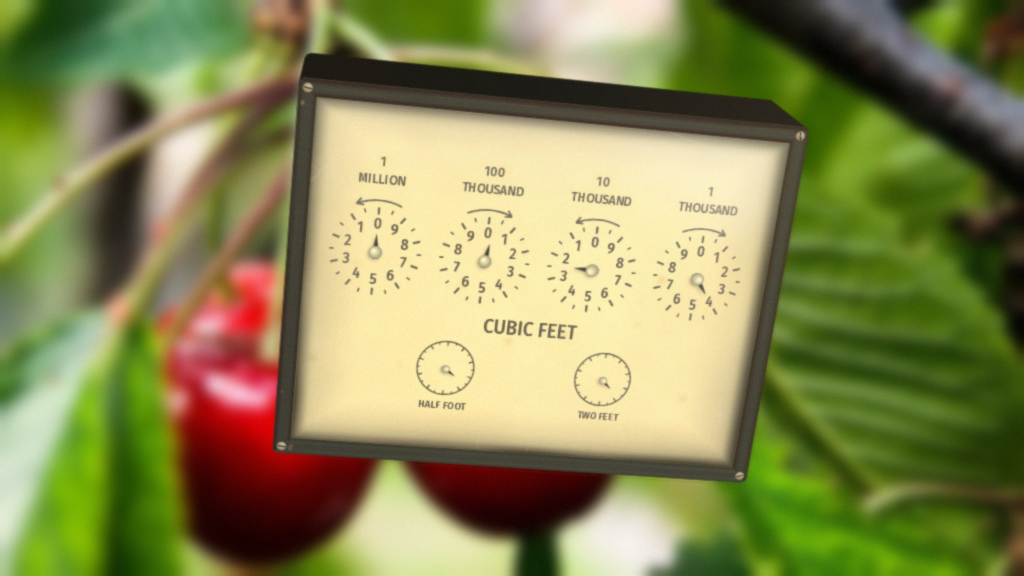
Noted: ft³ 2400
